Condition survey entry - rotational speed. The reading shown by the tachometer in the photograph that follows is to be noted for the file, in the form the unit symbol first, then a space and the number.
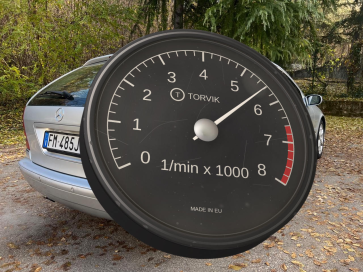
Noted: rpm 5600
